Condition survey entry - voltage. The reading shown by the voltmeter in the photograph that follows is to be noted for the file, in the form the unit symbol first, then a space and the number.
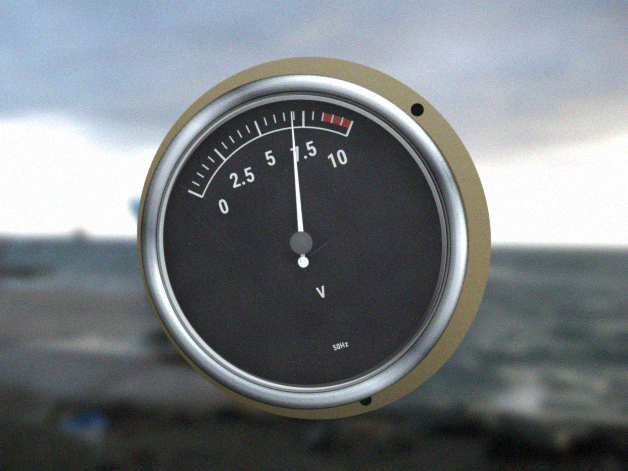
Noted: V 7
